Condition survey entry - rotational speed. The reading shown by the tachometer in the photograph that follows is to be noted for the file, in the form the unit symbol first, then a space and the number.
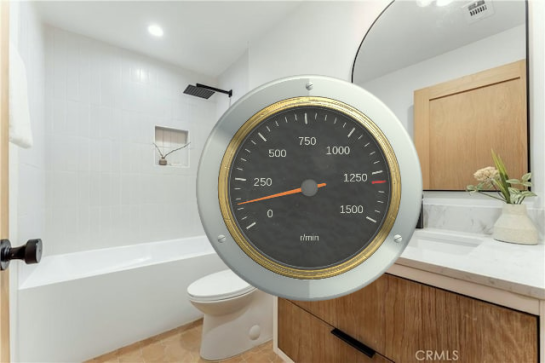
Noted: rpm 125
